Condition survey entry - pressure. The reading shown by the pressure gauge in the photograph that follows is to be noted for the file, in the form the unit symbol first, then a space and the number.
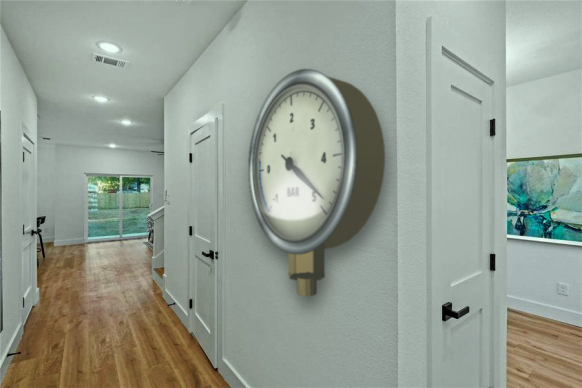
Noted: bar 4.8
